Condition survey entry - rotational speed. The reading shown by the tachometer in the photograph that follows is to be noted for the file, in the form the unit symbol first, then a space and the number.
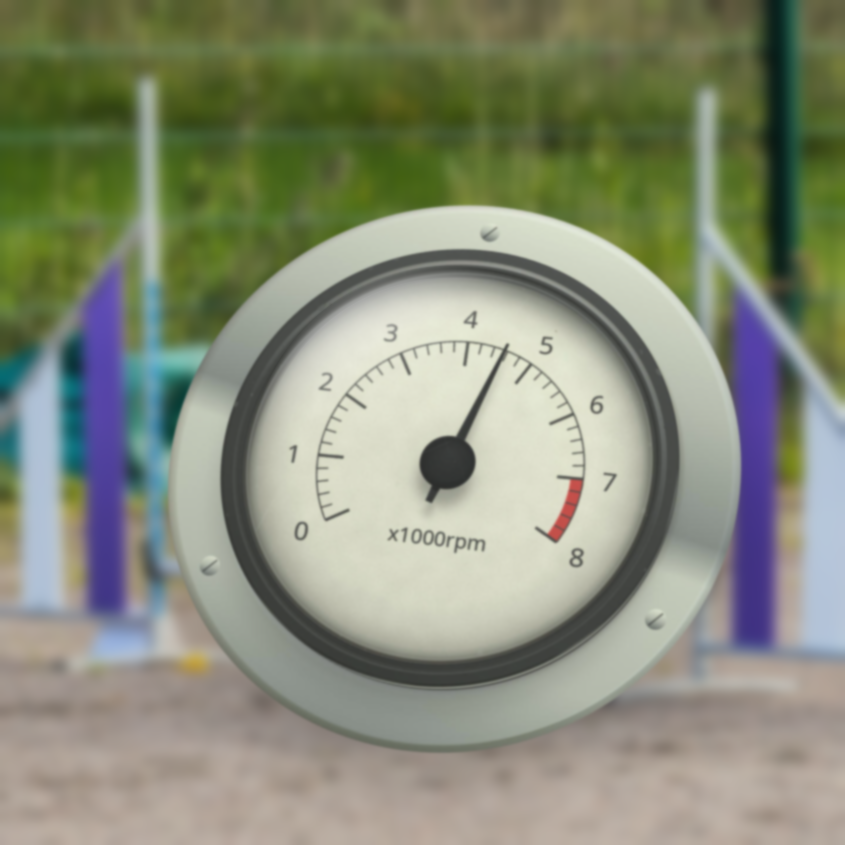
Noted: rpm 4600
